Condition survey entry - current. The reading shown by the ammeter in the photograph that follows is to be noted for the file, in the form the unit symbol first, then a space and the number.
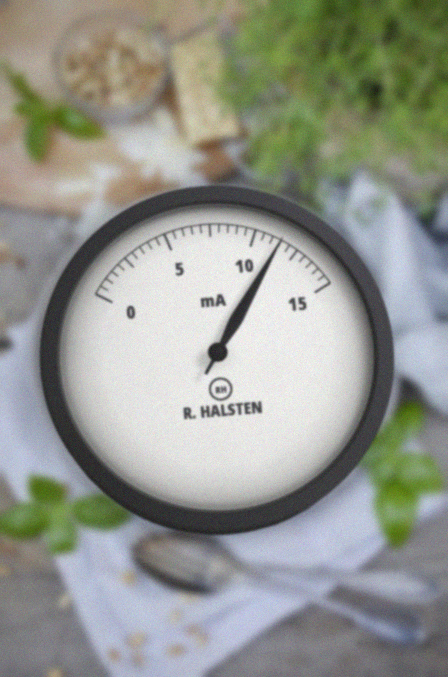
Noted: mA 11.5
